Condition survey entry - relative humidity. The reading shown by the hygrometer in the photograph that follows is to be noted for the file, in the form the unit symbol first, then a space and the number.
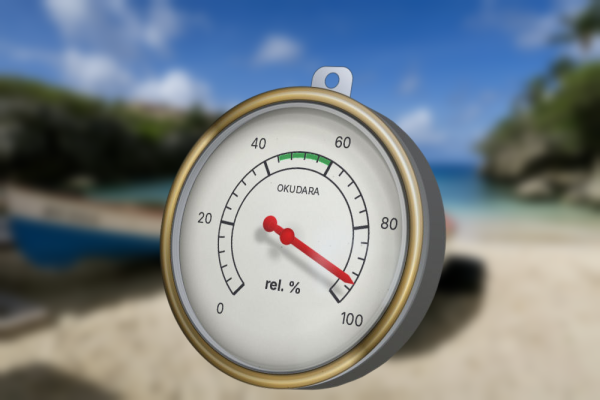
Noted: % 94
